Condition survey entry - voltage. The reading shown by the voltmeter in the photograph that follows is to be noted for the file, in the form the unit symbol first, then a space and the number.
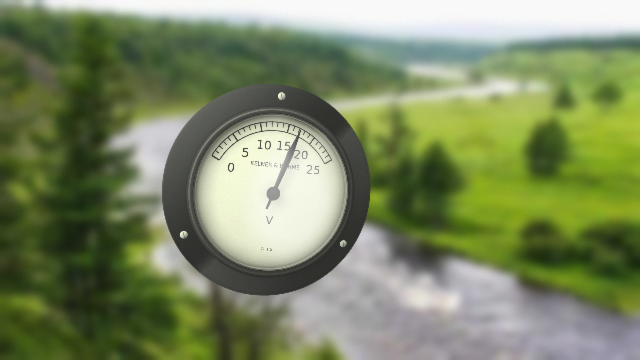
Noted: V 17
